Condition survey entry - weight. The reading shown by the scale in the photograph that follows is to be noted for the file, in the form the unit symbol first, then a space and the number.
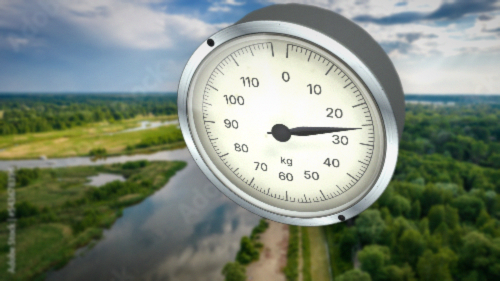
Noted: kg 25
